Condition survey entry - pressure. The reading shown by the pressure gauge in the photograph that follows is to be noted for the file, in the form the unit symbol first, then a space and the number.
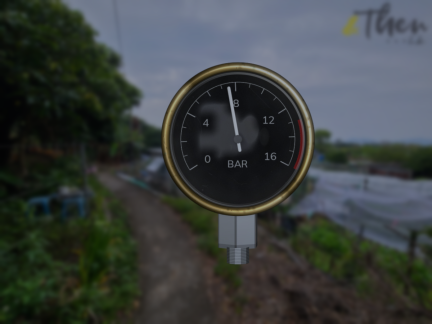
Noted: bar 7.5
